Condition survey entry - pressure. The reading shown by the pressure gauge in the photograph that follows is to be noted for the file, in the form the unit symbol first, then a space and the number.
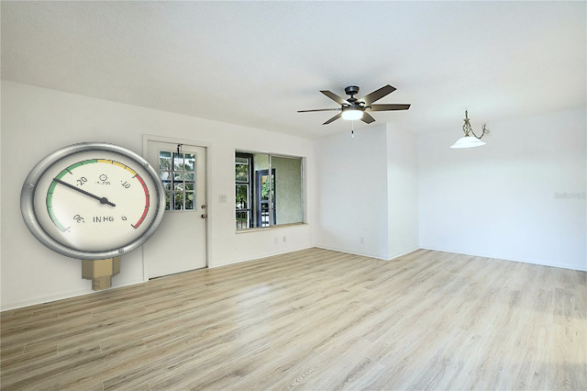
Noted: inHg -22
